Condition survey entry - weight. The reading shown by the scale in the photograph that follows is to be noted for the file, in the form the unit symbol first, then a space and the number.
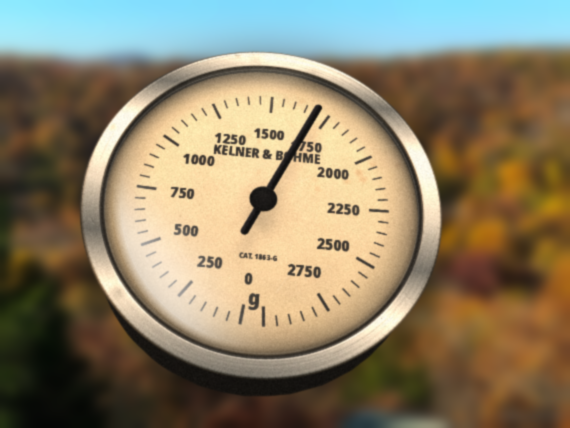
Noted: g 1700
